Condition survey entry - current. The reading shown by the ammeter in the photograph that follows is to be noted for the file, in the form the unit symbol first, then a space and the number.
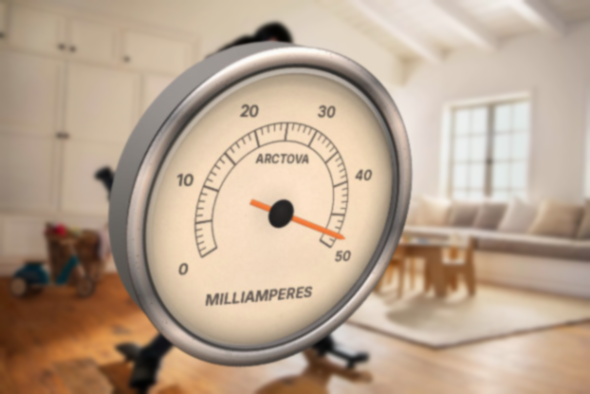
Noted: mA 48
